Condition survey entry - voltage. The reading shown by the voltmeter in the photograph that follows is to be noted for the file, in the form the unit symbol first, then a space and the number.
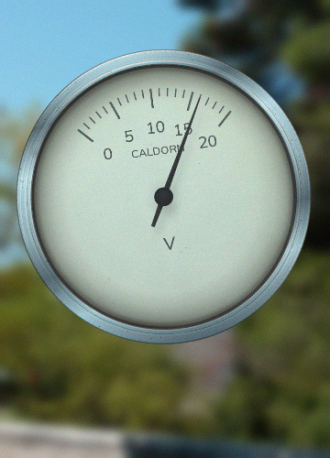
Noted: V 16
